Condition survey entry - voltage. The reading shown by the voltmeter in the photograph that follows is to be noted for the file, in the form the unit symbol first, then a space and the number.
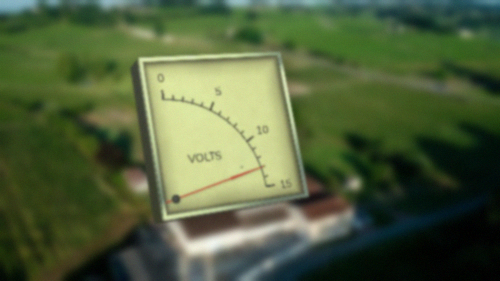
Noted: V 13
